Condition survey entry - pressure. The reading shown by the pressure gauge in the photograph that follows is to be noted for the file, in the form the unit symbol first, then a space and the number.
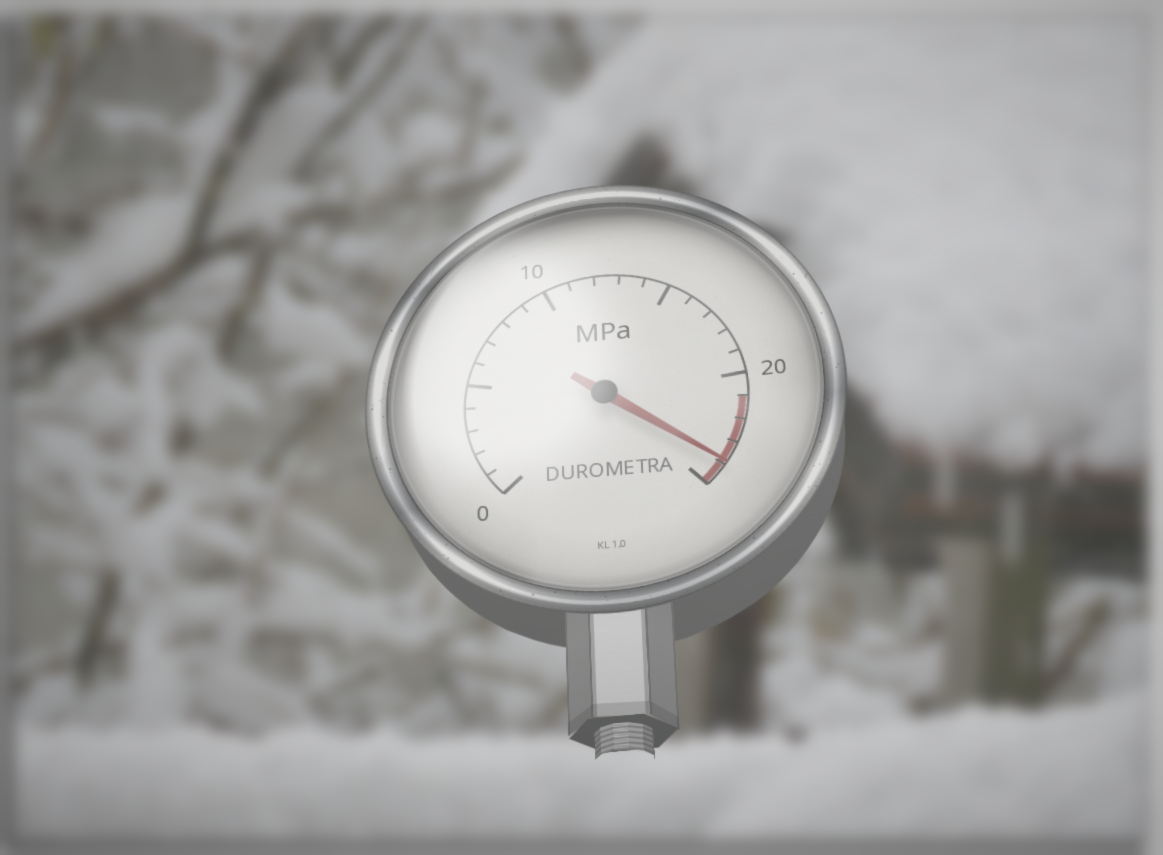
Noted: MPa 24
